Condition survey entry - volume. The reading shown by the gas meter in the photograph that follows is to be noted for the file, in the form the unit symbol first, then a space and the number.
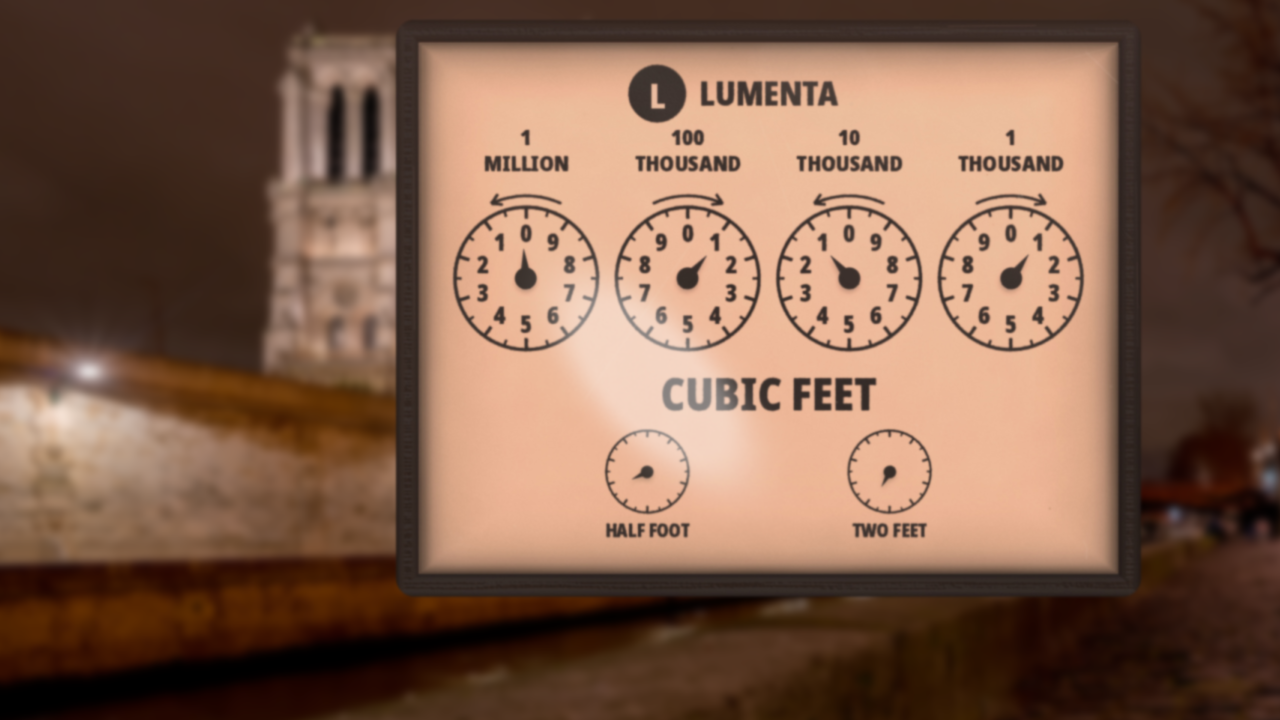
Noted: ft³ 11100
